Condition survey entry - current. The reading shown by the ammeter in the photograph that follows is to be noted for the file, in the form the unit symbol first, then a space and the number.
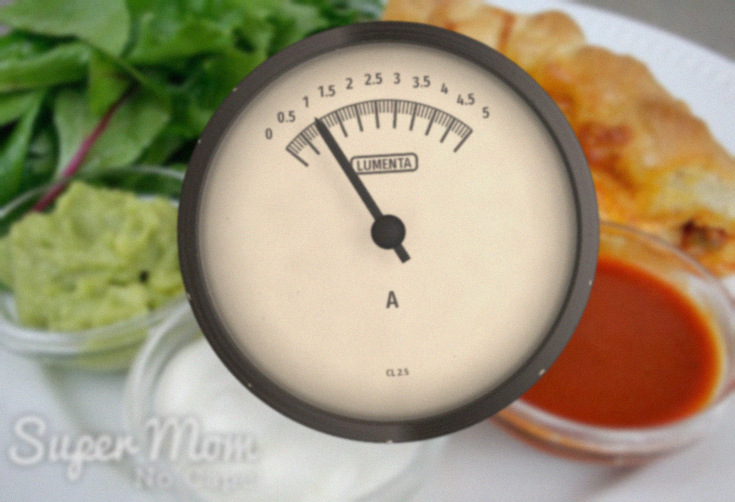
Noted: A 1
